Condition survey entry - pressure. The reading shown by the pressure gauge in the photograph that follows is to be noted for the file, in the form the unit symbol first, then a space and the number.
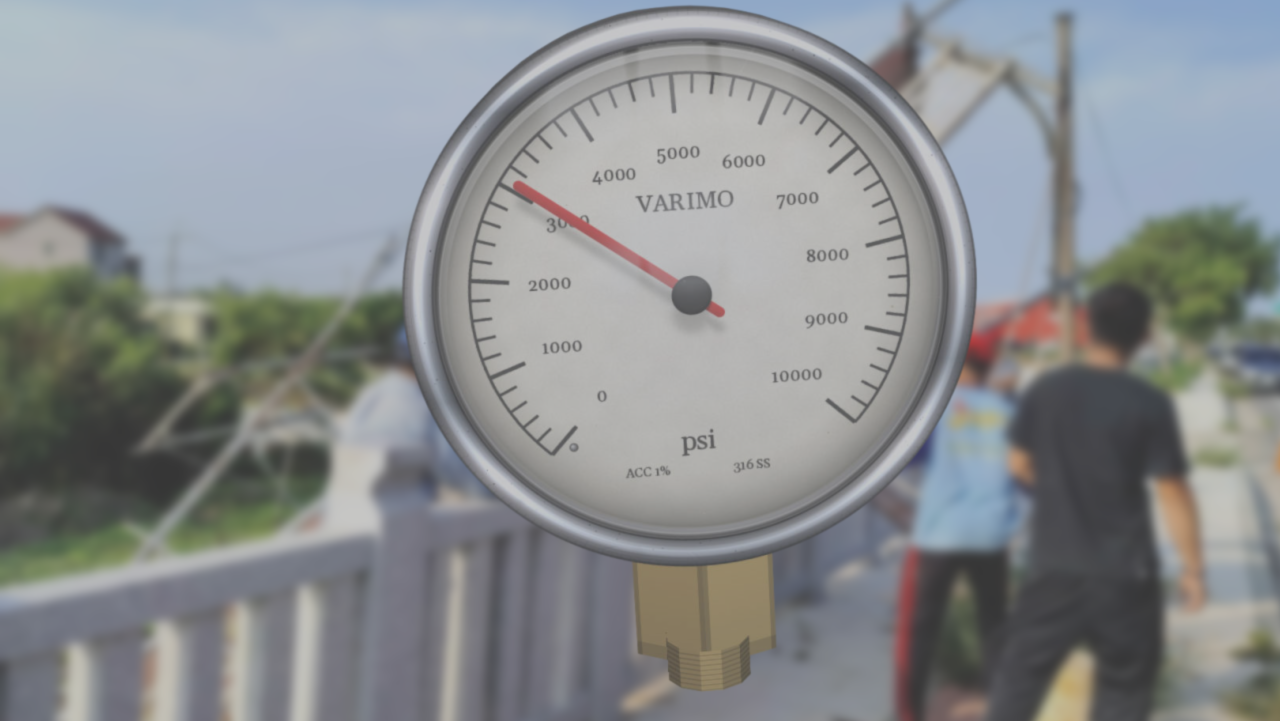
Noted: psi 3100
